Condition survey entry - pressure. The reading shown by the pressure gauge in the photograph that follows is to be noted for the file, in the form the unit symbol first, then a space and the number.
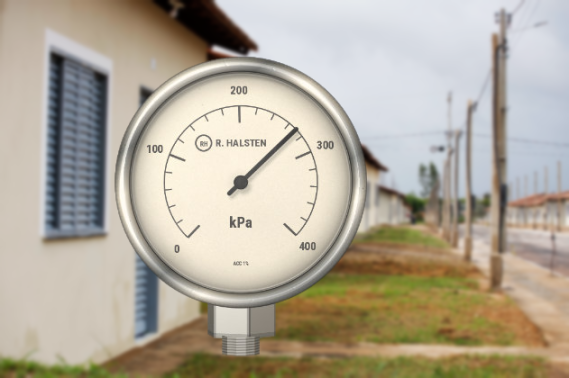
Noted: kPa 270
